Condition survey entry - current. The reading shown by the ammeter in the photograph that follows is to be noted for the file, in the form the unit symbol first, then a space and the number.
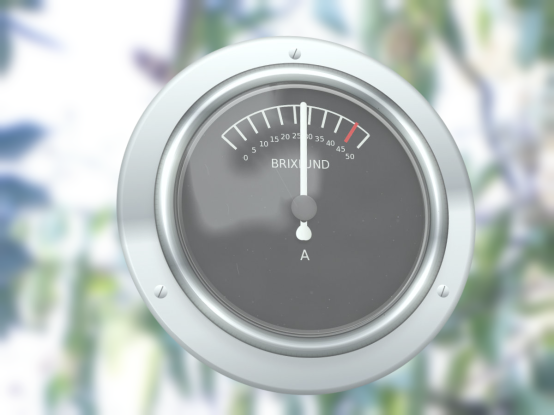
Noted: A 27.5
